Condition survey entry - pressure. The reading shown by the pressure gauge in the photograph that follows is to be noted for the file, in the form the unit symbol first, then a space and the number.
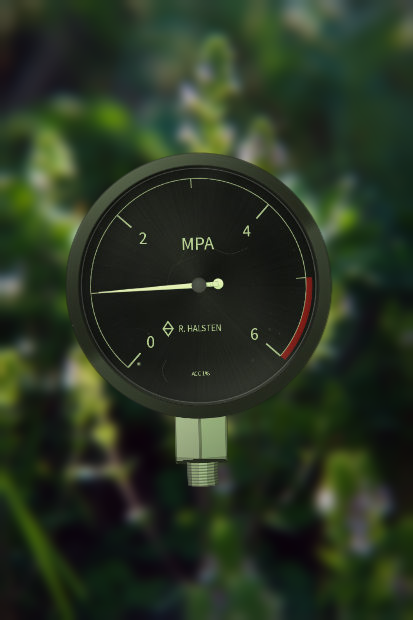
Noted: MPa 1
